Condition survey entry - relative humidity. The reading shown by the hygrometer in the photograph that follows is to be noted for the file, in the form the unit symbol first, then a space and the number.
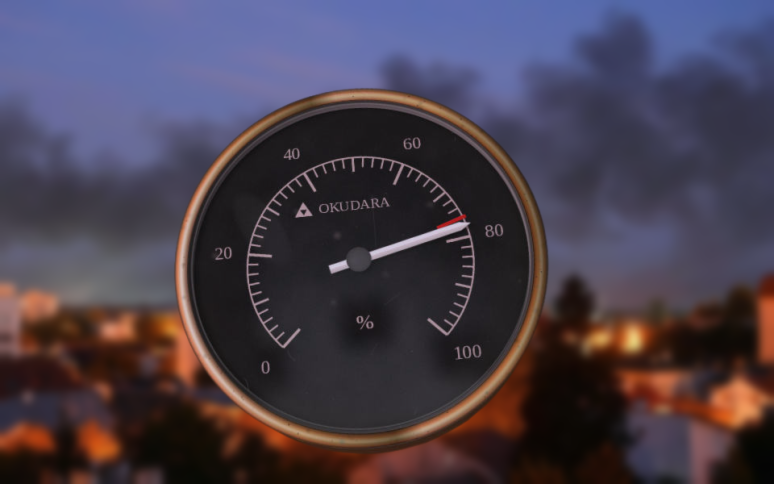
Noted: % 78
